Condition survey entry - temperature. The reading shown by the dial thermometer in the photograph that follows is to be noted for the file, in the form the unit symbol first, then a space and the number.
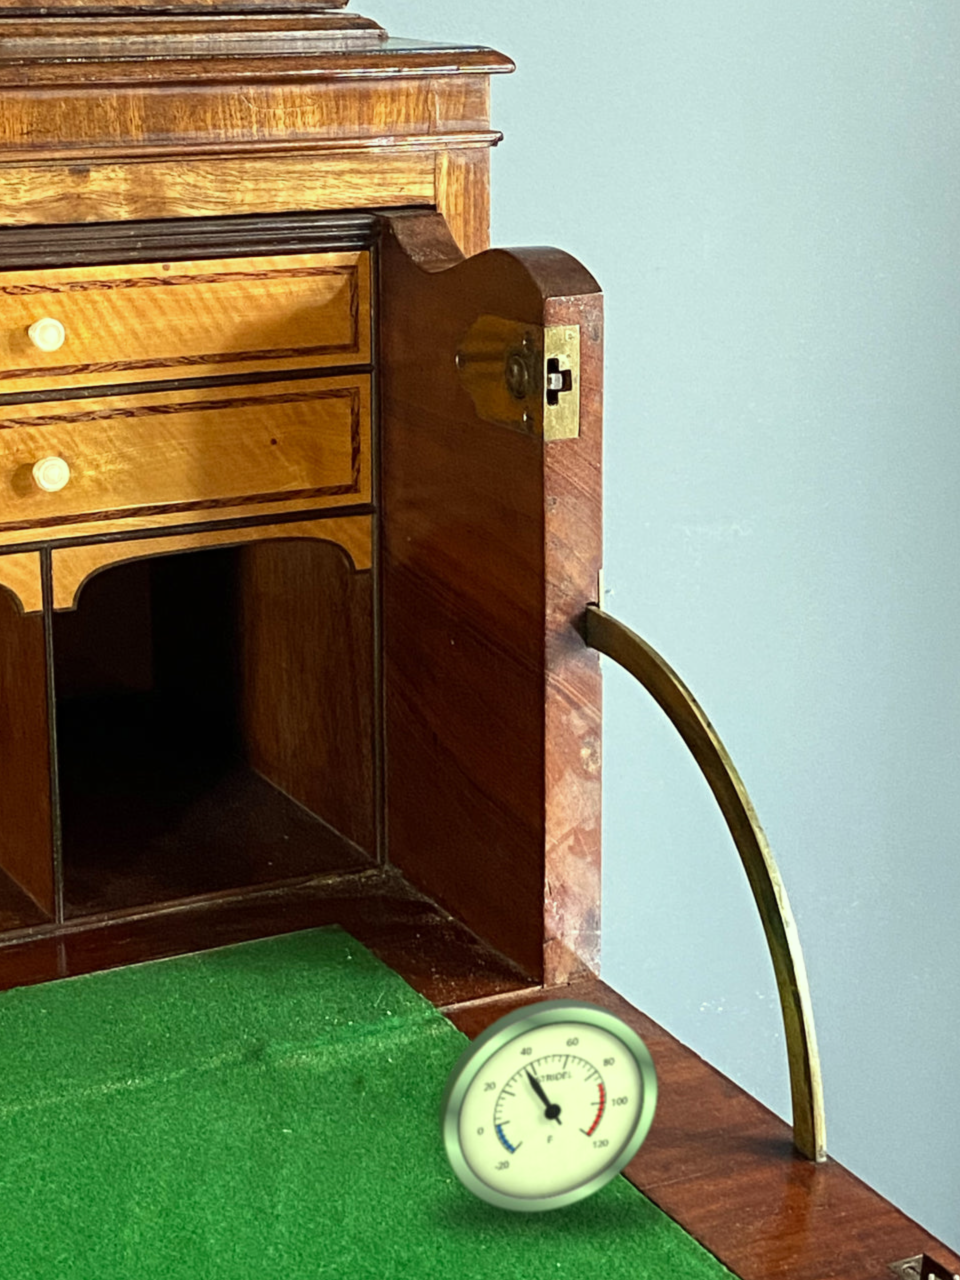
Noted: °F 36
